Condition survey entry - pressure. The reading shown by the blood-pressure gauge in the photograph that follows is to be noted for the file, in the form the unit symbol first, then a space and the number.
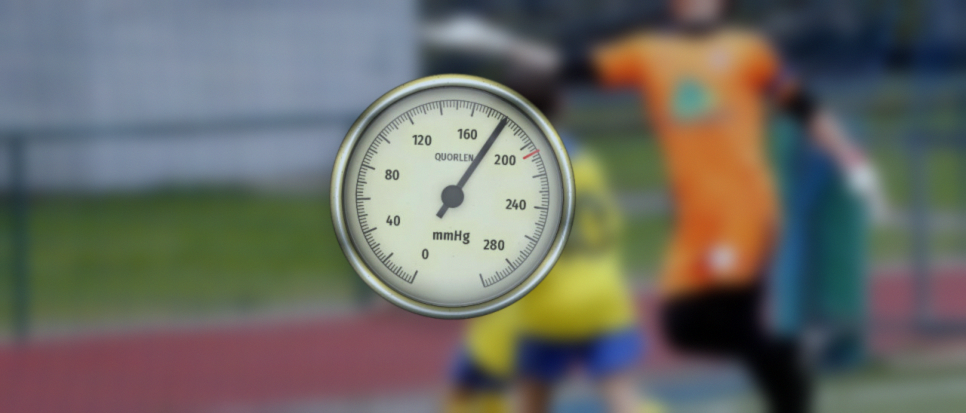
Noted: mmHg 180
